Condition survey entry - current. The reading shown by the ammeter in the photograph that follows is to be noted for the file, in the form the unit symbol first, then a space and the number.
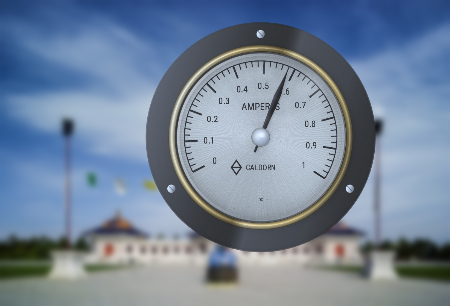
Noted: A 0.58
